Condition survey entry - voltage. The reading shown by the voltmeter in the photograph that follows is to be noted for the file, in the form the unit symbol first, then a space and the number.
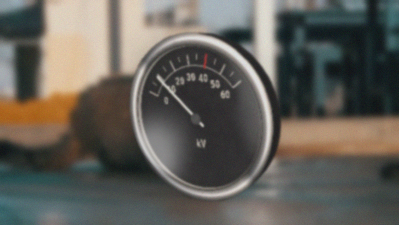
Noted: kV 10
